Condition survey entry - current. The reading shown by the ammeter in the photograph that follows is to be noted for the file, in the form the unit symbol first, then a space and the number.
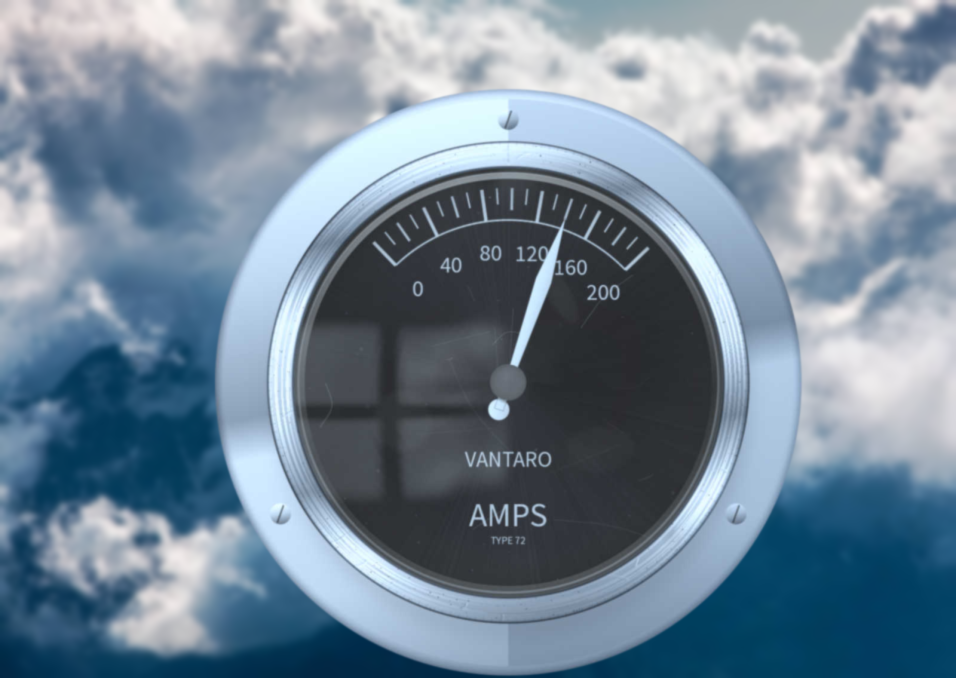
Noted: A 140
